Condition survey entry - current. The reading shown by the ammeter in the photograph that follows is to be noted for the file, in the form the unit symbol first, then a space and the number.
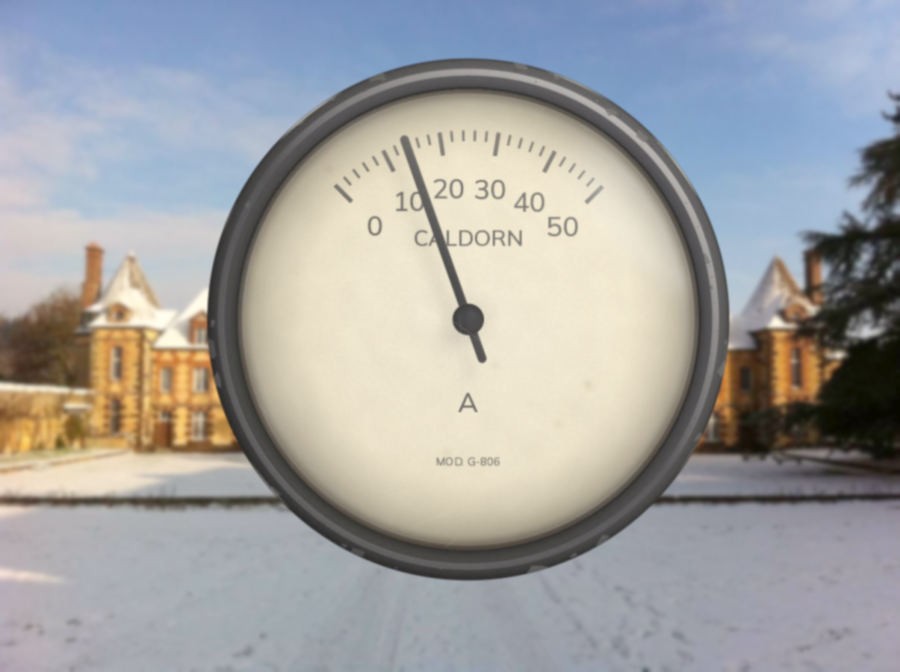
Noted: A 14
